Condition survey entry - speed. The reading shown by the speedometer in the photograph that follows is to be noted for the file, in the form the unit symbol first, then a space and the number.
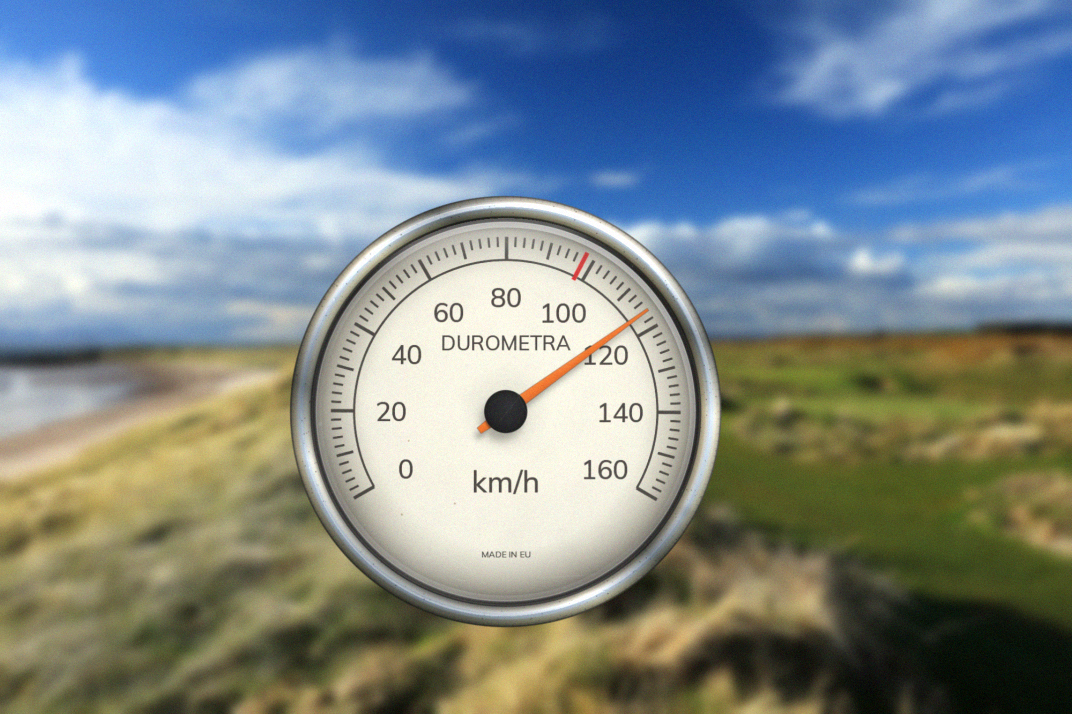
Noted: km/h 116
